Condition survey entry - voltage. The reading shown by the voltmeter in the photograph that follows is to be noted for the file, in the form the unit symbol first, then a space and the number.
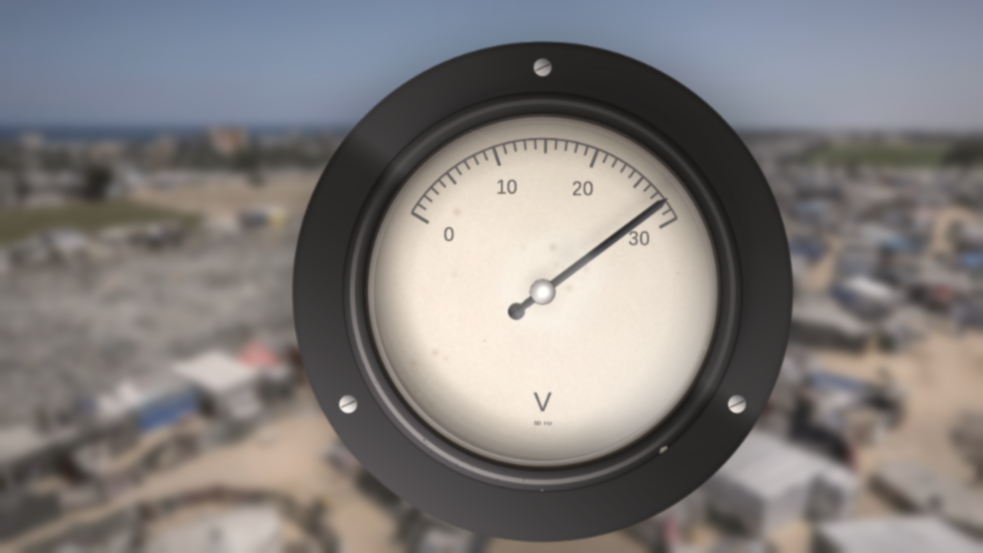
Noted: V 28
